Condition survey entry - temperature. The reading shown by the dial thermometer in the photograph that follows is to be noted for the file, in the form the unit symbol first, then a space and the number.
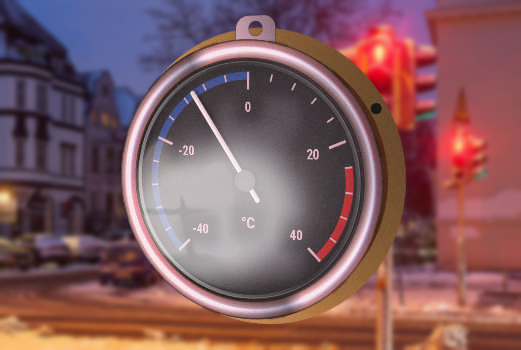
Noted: °C -10
